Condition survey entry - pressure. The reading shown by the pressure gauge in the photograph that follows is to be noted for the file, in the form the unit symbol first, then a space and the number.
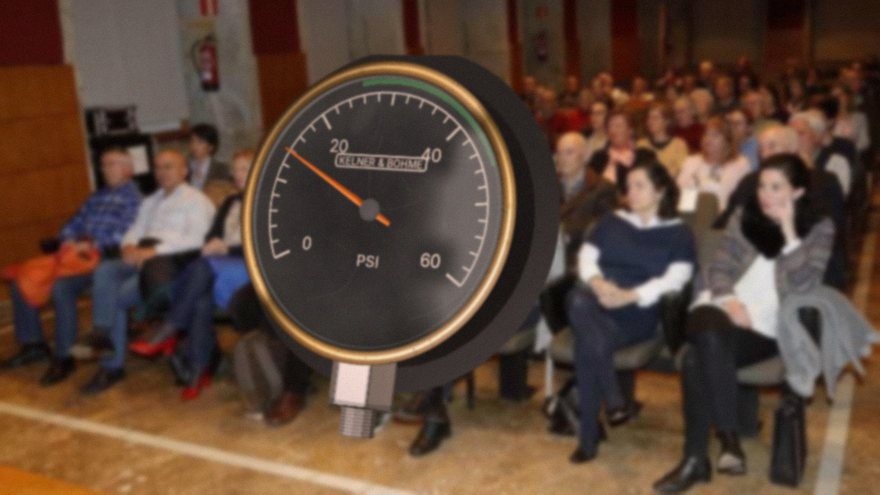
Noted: psi 14
